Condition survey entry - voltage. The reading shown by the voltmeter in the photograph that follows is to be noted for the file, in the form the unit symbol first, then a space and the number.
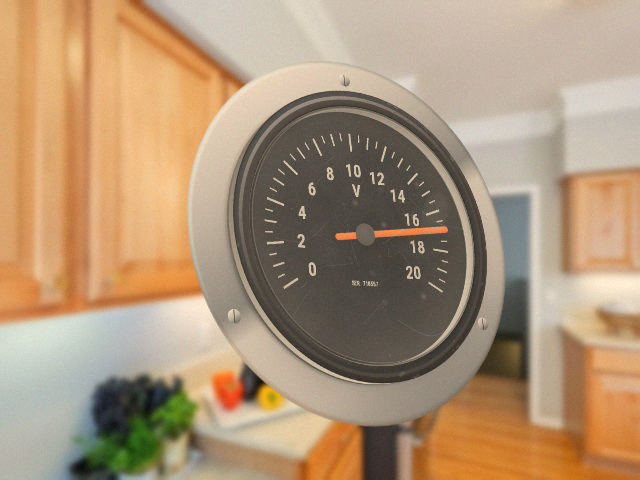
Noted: V 17
